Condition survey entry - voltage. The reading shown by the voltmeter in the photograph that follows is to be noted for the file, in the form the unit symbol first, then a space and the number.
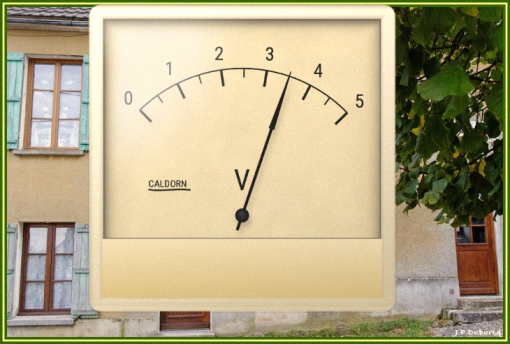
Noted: V 3.5
